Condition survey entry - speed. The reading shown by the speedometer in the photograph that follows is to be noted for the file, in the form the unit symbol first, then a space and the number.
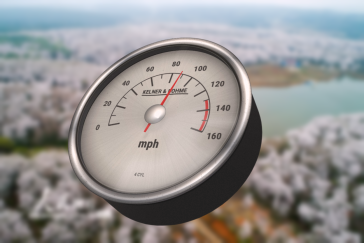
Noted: mph 90
